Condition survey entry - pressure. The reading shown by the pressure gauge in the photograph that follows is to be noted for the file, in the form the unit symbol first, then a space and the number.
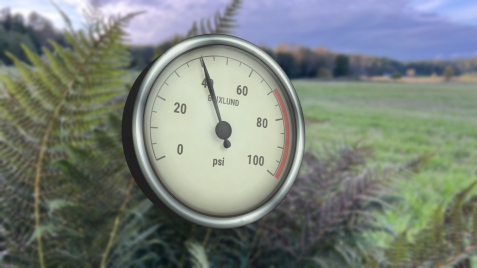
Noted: psi 40
